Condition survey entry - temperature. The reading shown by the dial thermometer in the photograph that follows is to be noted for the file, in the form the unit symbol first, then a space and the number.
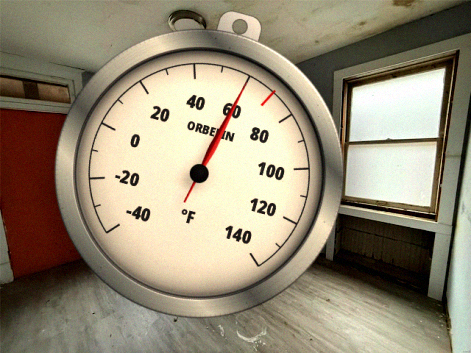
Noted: °F 60
